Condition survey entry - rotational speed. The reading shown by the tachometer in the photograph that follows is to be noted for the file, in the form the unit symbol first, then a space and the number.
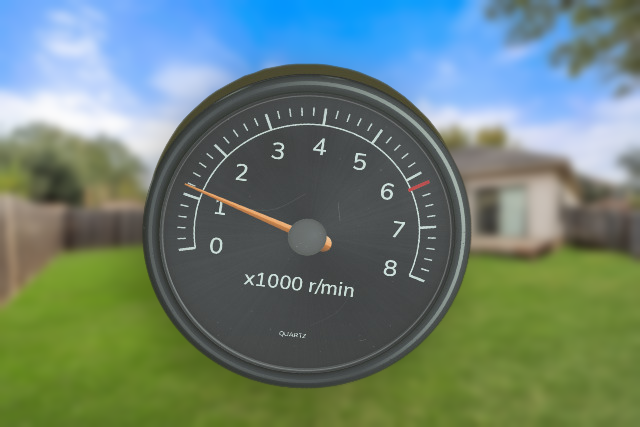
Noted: rpm 1200
